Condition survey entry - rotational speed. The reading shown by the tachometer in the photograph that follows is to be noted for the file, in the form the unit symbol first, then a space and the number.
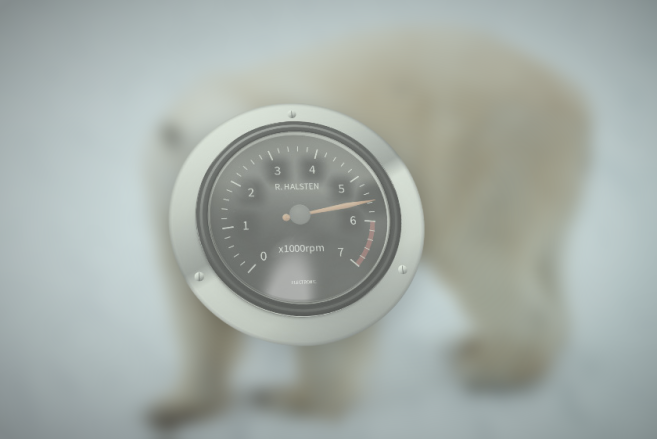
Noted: rpm 5600
